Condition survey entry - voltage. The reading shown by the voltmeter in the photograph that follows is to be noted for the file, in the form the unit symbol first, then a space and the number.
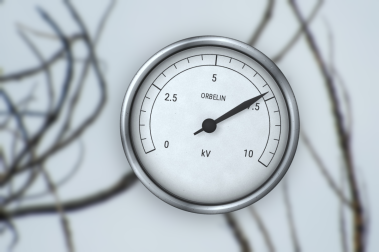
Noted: kV 7.25
